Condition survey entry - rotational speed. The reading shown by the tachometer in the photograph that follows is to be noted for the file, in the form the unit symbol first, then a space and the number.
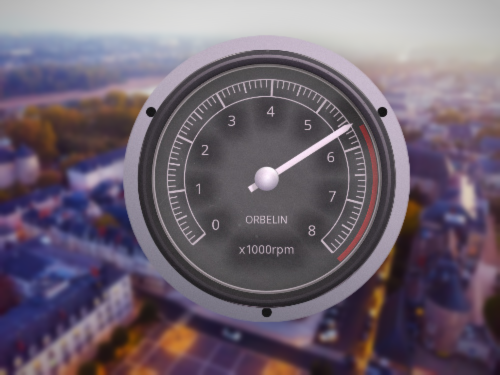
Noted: rpm 5600
